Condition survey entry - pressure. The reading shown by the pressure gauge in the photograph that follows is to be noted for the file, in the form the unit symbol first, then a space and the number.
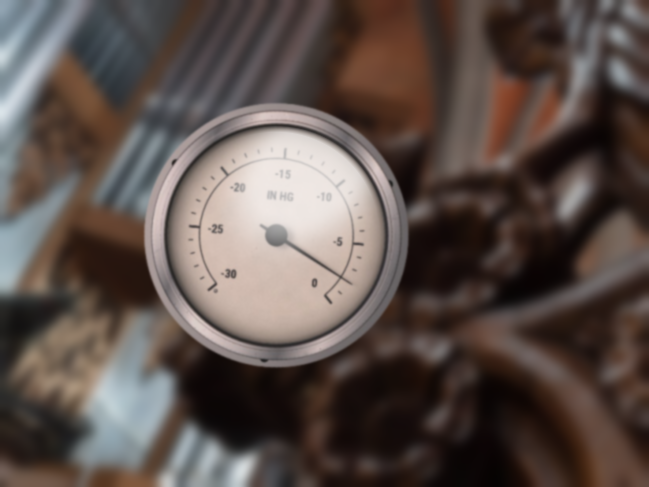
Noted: inHg -2
